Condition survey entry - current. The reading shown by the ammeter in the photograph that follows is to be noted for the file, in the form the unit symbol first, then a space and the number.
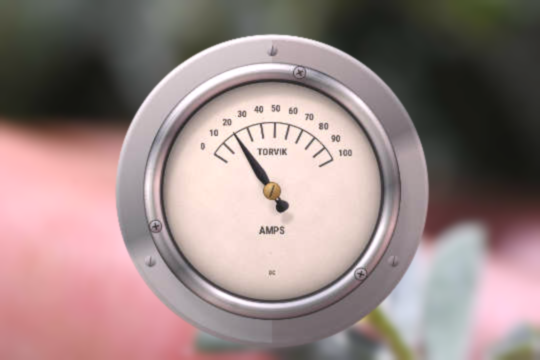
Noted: A 20
